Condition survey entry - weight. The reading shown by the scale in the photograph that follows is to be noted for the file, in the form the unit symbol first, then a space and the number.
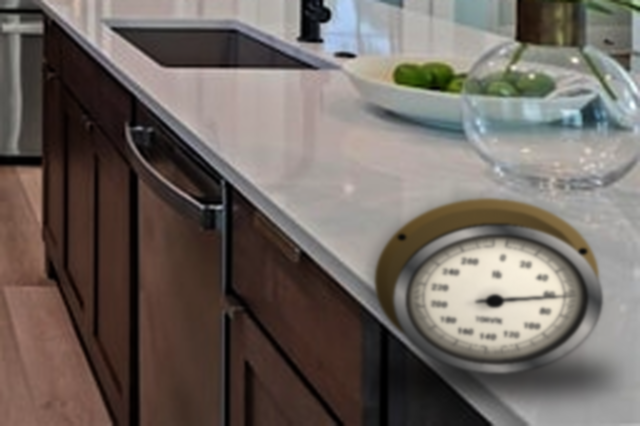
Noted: lb 60
